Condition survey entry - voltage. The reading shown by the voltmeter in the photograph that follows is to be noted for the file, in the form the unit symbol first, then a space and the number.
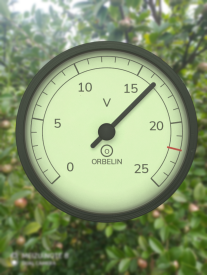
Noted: V 16.5
